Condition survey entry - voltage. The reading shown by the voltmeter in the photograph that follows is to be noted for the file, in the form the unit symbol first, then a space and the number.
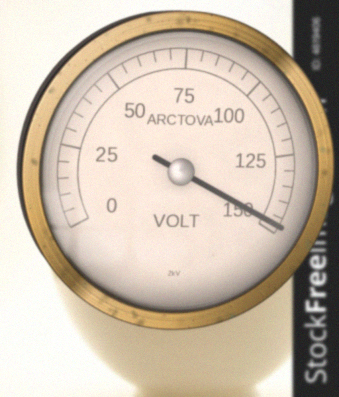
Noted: V 147.5
